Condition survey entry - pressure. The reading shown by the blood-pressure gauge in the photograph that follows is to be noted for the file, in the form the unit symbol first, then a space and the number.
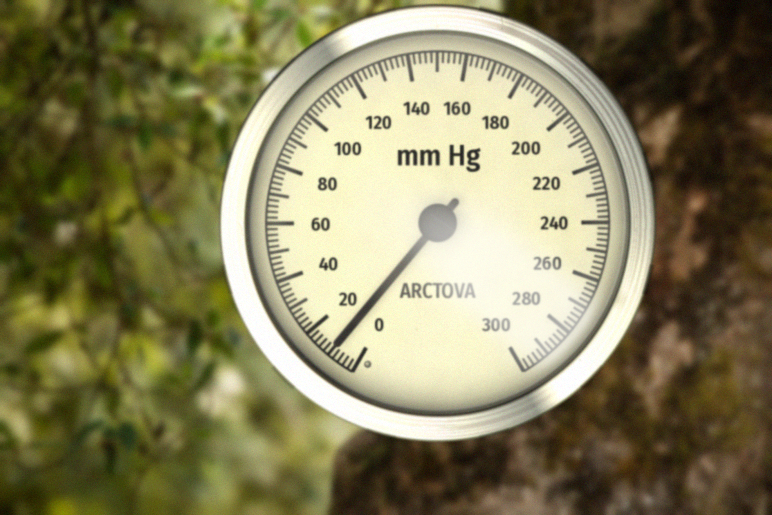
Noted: mmHg 10
